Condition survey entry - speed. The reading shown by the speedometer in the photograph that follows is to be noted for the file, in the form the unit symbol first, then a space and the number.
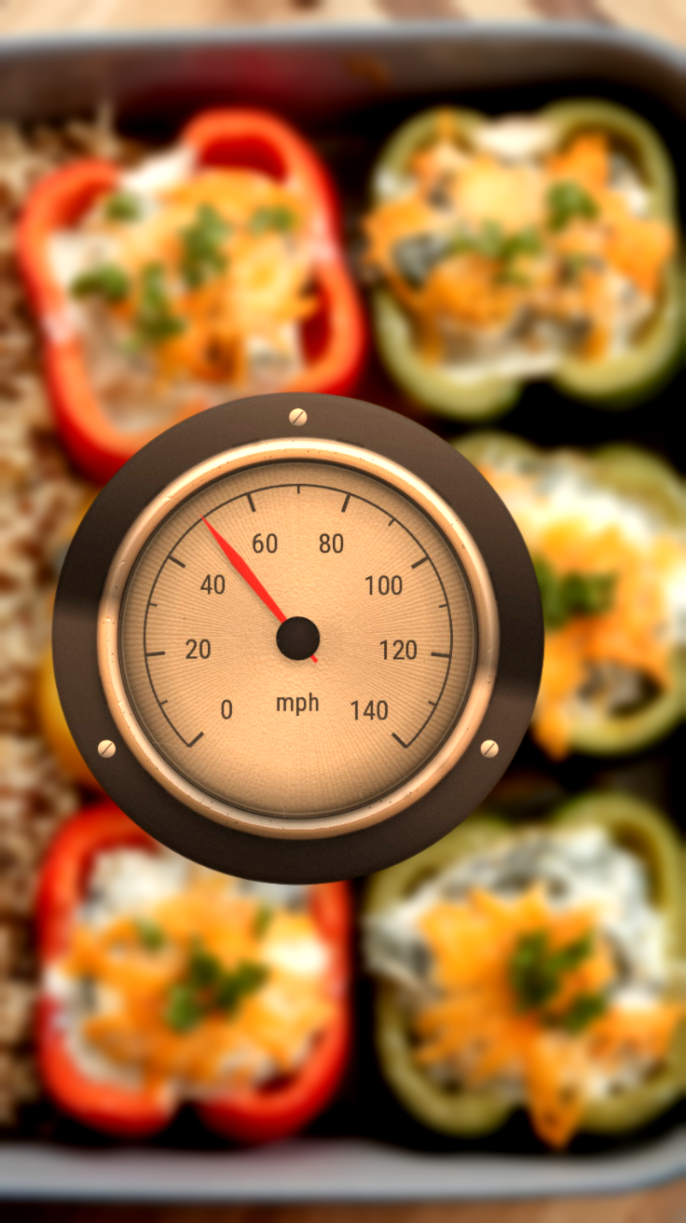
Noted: mph 50
